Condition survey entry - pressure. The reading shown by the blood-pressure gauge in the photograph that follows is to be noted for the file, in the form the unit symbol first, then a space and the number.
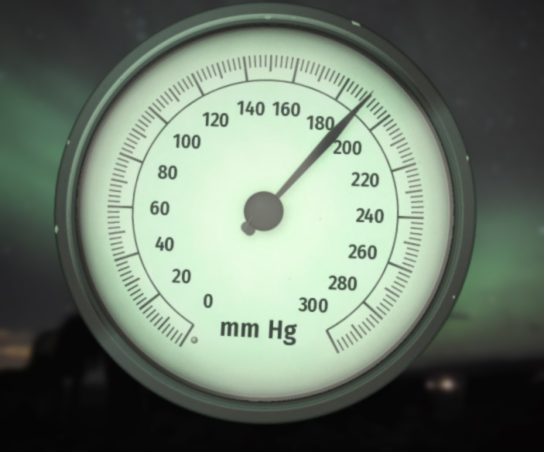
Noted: mmHg 190
